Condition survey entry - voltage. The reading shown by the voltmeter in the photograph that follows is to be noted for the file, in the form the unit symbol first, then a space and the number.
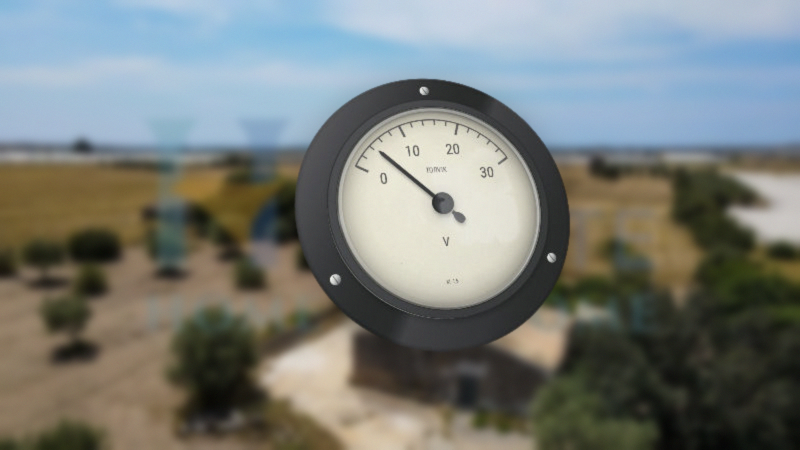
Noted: V 4
